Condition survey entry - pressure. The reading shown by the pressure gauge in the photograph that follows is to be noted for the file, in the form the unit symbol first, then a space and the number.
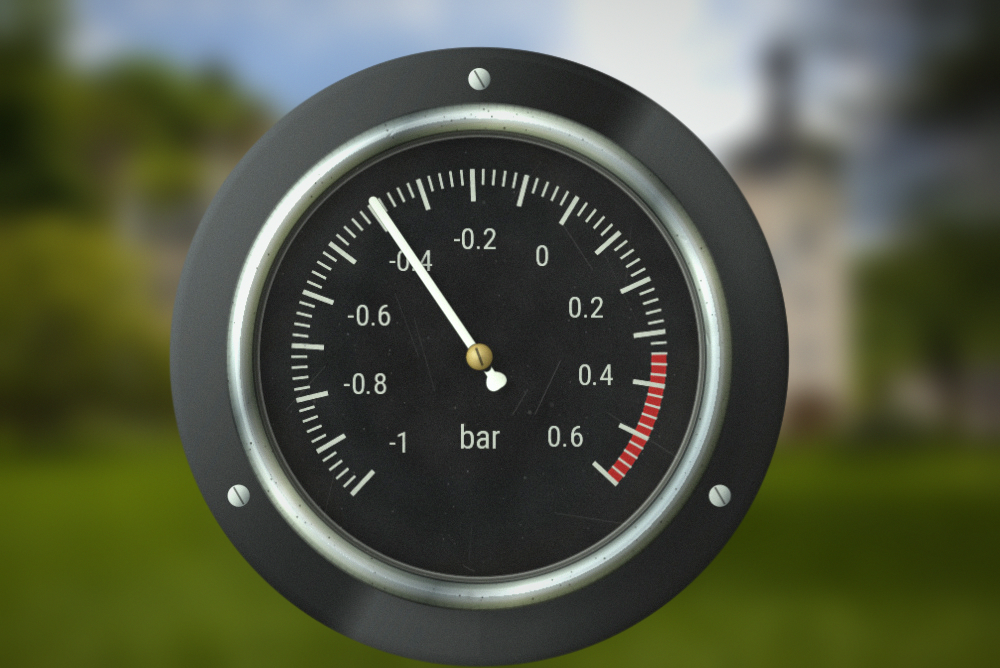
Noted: bar -0.39
